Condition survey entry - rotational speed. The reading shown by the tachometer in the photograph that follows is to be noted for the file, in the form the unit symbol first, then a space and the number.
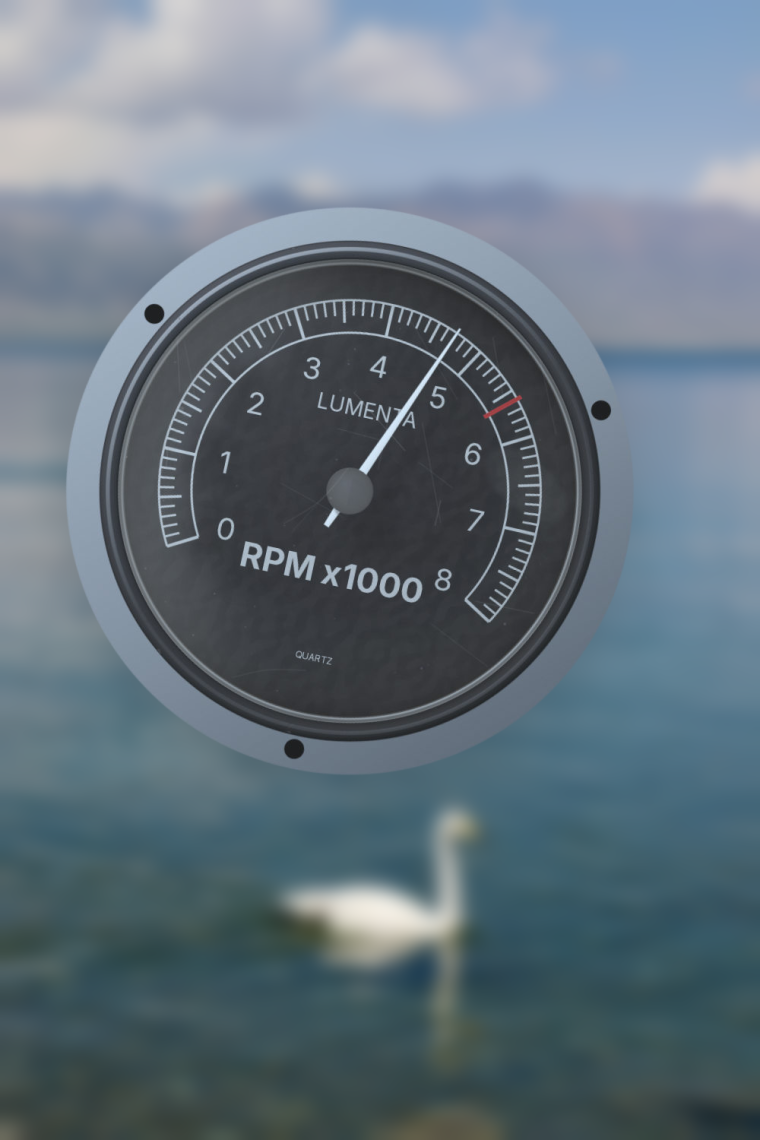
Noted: rpm 4700
